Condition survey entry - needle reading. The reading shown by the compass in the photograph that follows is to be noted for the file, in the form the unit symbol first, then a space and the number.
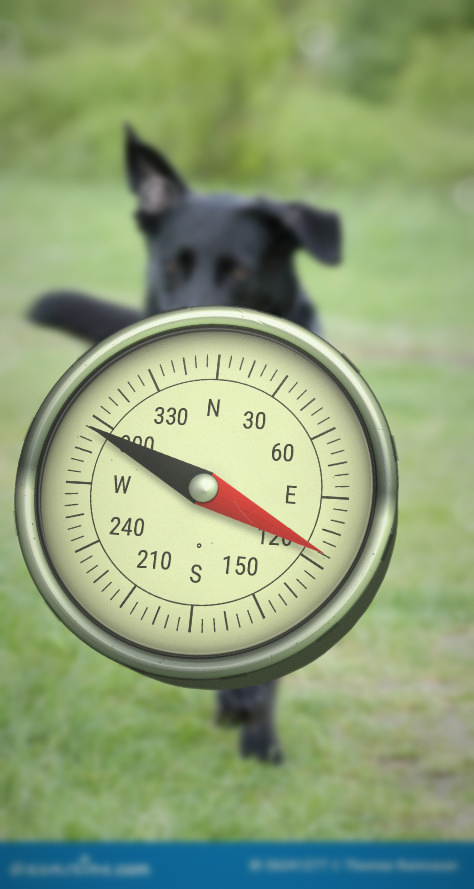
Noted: ° 115
